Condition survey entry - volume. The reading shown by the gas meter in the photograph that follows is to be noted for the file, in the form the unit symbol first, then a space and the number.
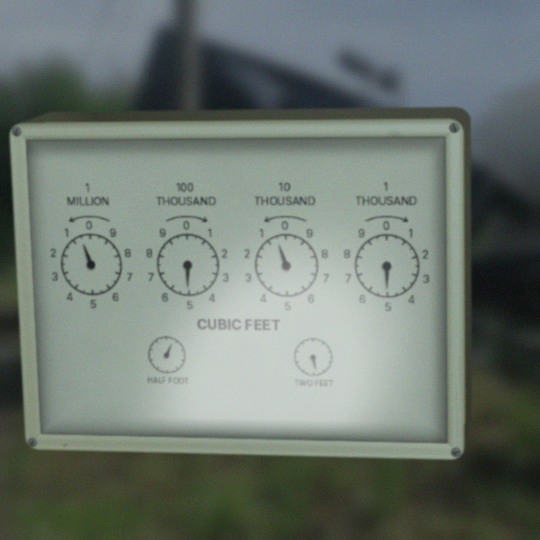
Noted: ft³ 50500
